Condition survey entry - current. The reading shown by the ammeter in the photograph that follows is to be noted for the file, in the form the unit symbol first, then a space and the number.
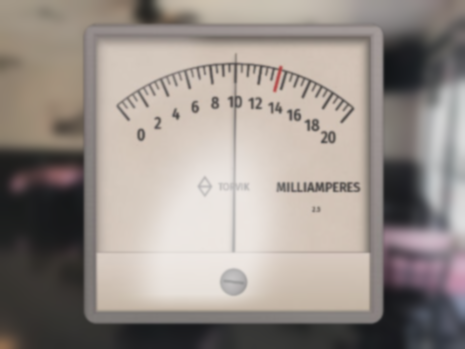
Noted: mA 10
